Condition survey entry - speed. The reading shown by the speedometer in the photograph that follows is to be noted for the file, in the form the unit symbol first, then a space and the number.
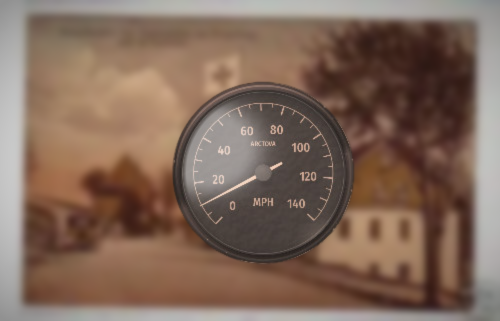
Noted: mph 10
